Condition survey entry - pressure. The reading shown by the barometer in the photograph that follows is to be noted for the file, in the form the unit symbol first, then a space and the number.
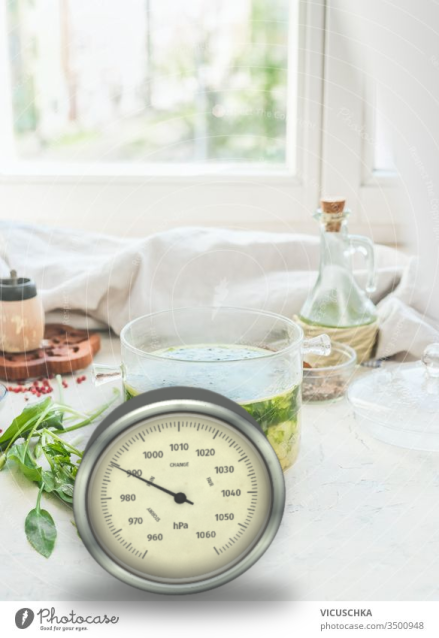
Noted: hPa 990
